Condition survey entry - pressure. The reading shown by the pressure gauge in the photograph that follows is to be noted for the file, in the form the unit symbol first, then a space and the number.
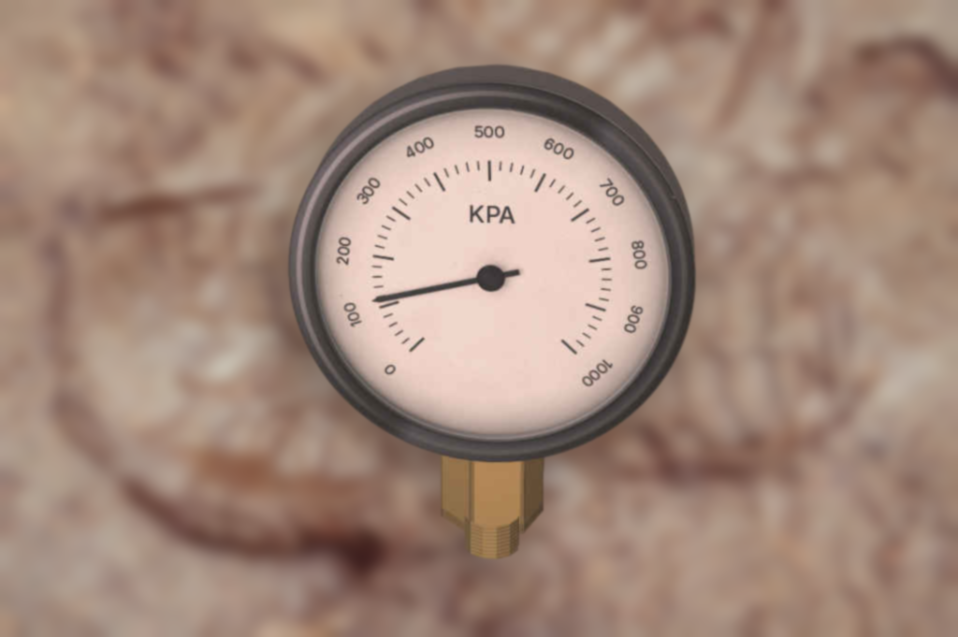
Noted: kPa 120
